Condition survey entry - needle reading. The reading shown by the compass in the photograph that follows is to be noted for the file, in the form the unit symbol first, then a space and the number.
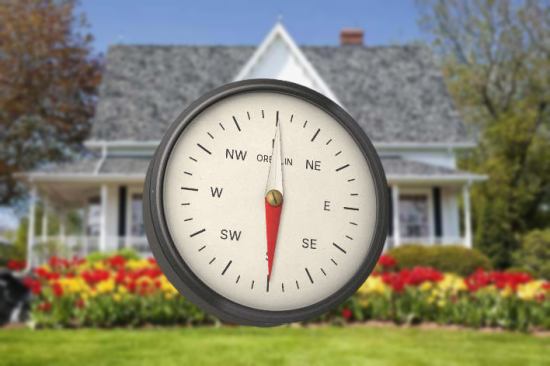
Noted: ° 180
